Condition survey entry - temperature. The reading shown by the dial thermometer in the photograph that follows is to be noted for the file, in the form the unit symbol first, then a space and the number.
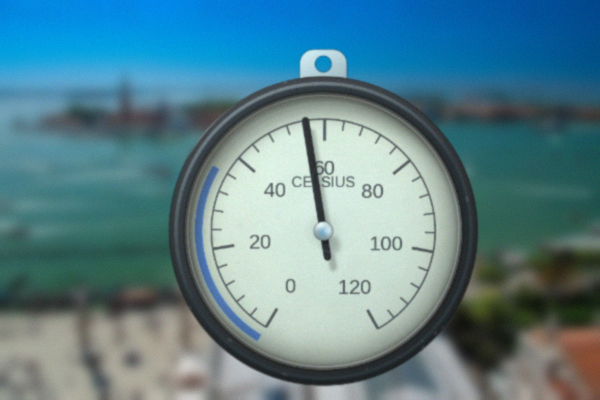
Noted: °C 56
